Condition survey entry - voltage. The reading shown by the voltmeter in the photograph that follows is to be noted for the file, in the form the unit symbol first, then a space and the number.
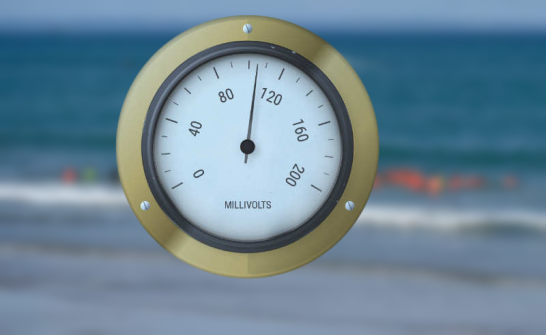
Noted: mV 105
